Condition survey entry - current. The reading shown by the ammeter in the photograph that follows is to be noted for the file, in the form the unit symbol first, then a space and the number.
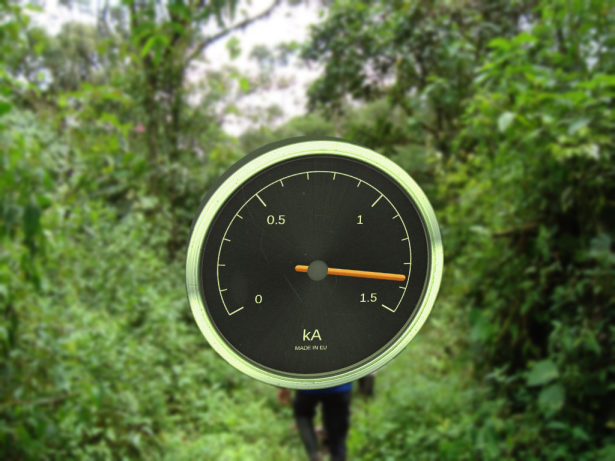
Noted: kA 1.35
